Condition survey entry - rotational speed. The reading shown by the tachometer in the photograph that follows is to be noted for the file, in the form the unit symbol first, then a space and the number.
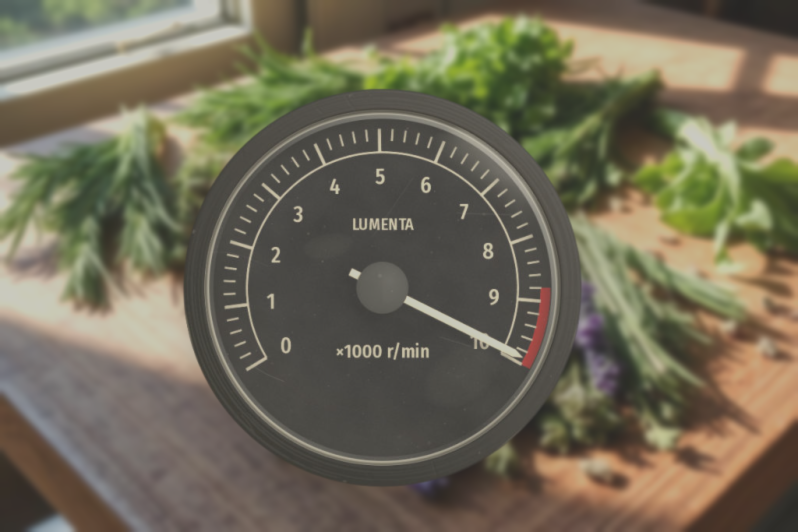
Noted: rpm 9900
